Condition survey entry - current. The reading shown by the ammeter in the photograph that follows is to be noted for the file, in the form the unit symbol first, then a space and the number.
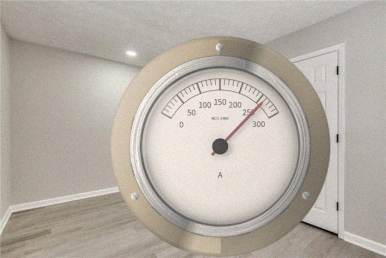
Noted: A 260
